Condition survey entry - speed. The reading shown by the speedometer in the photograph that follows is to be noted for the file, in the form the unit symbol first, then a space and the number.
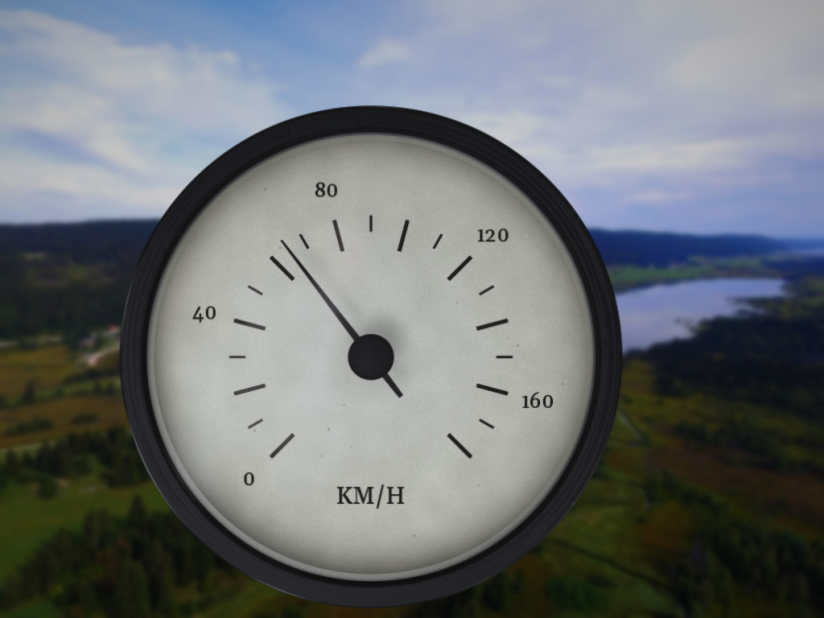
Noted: km/h 65
